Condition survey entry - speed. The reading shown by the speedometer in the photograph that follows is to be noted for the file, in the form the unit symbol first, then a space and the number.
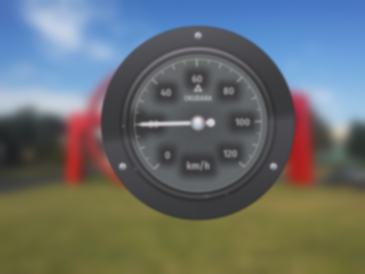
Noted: km/h 20
